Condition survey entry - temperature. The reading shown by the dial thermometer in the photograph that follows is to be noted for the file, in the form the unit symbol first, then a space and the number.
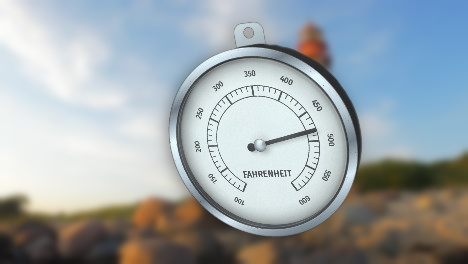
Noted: °F 480
